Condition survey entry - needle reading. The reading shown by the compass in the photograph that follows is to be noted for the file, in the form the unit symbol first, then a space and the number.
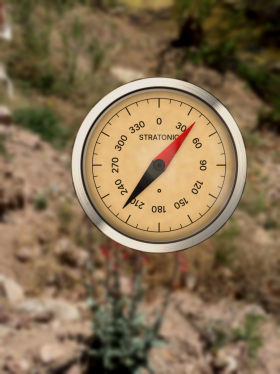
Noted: ° 40
